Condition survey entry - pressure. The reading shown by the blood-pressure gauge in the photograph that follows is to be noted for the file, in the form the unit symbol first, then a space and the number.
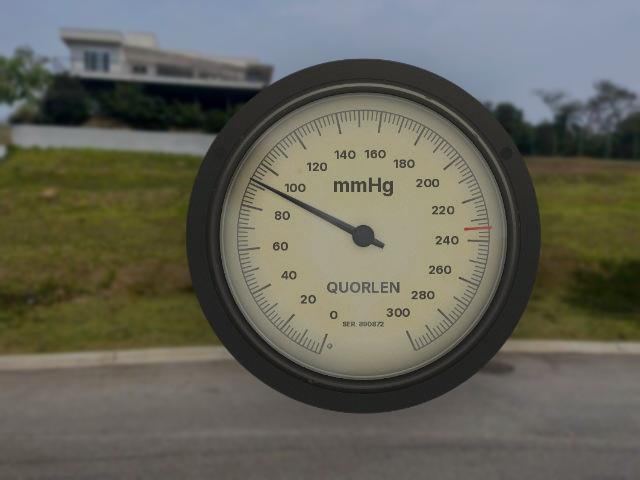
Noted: mmHg 92
